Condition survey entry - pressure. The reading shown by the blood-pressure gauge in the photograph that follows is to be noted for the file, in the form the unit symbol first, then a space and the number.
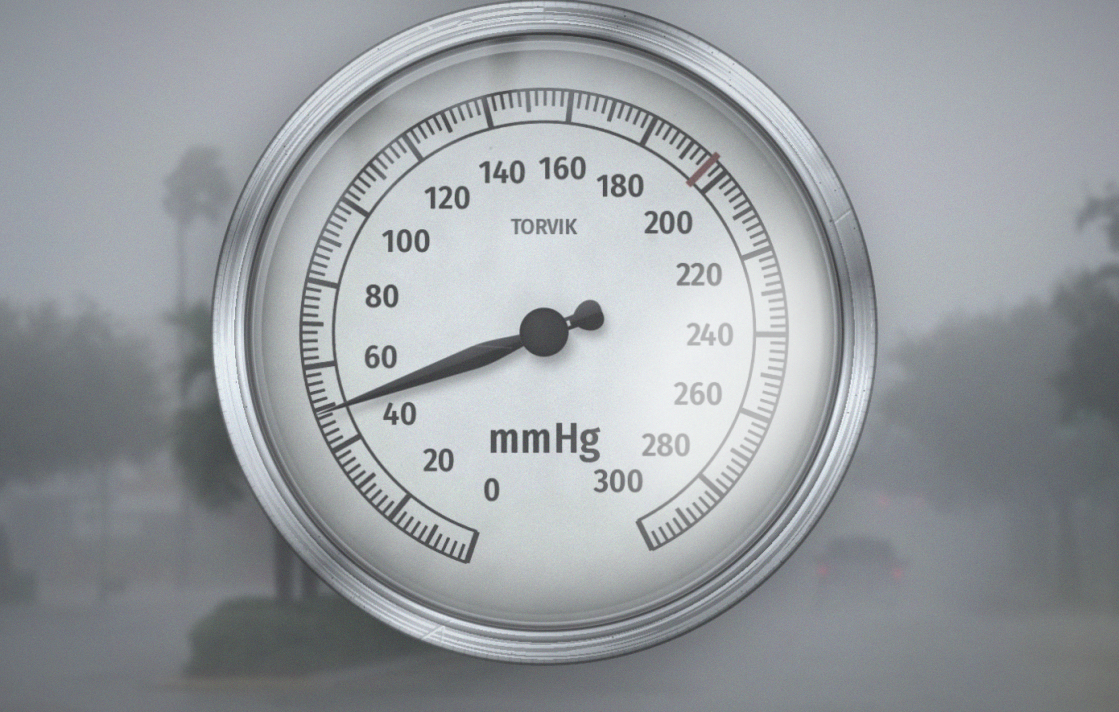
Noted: mmHg 49
